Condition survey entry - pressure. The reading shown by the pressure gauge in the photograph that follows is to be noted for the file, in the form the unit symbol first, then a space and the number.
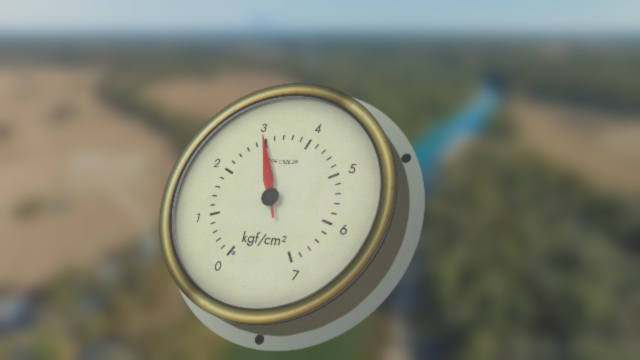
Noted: kg/cm² 3
